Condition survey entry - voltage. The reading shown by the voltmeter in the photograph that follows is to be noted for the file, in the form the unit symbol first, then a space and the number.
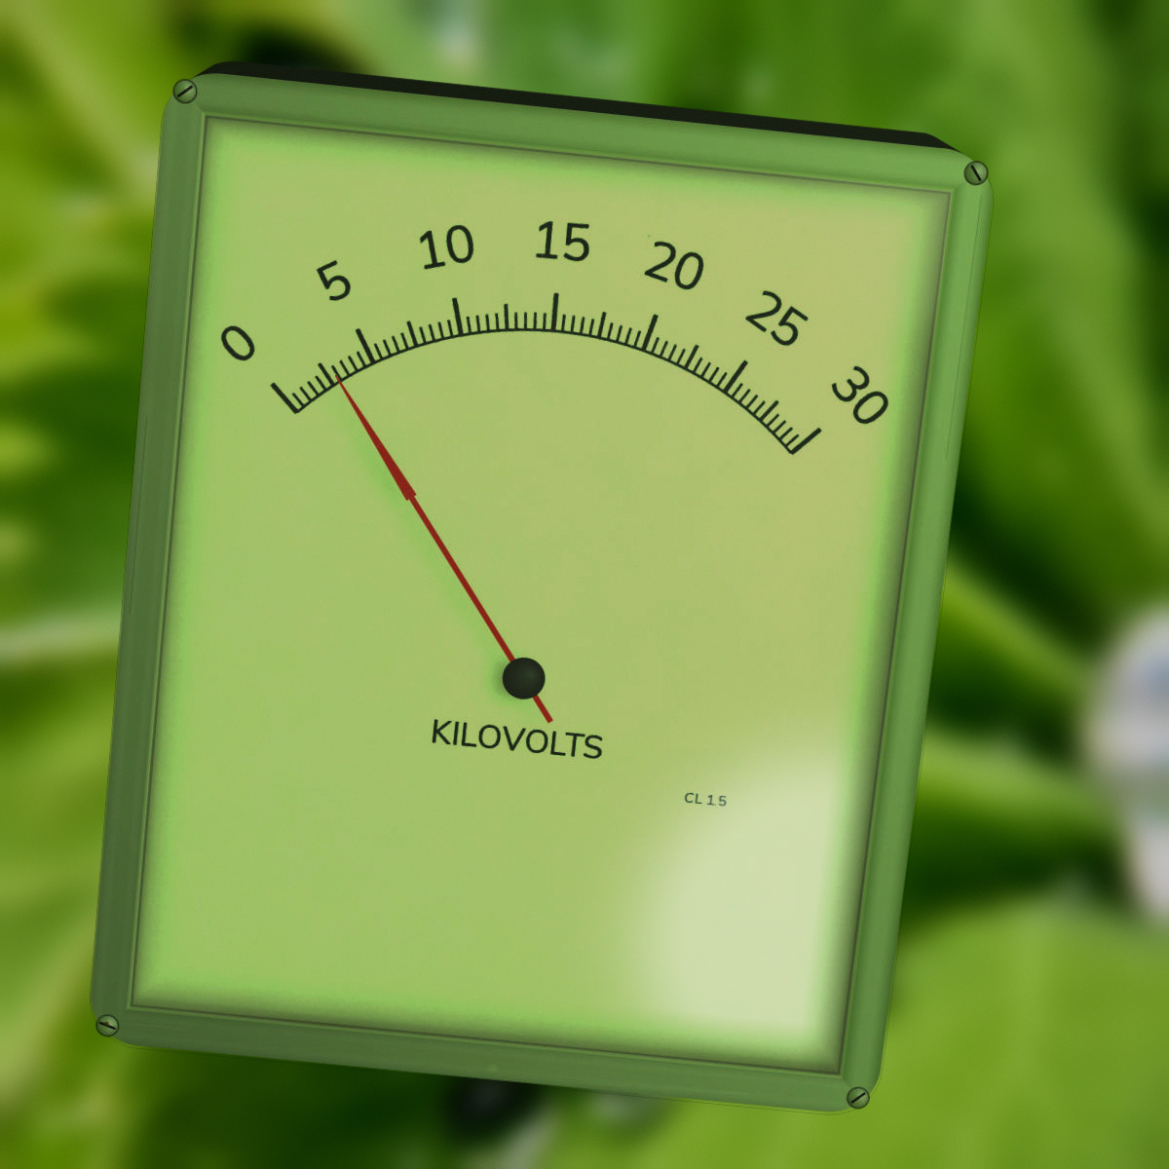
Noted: kV 3
